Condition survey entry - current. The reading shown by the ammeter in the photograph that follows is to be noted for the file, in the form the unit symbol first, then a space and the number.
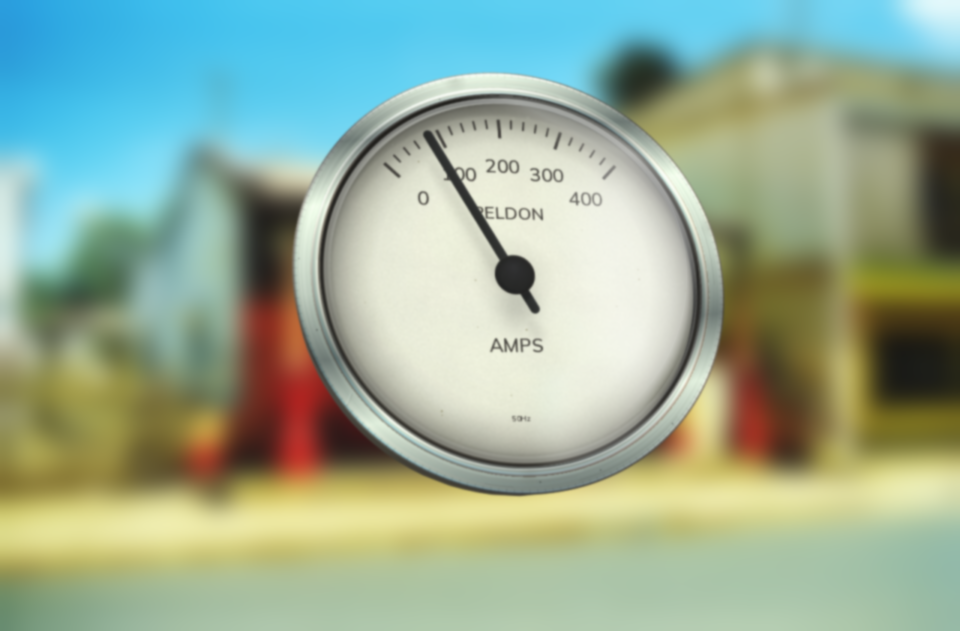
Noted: A 80
